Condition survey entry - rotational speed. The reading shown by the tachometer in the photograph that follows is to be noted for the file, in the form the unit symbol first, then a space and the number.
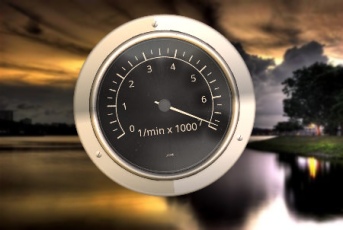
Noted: rpm 6875
